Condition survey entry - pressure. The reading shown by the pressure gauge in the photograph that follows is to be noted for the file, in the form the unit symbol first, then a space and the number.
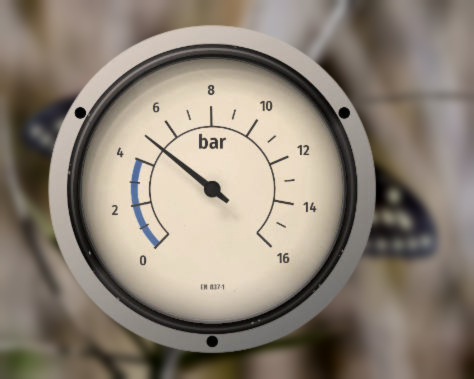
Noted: bar 5
